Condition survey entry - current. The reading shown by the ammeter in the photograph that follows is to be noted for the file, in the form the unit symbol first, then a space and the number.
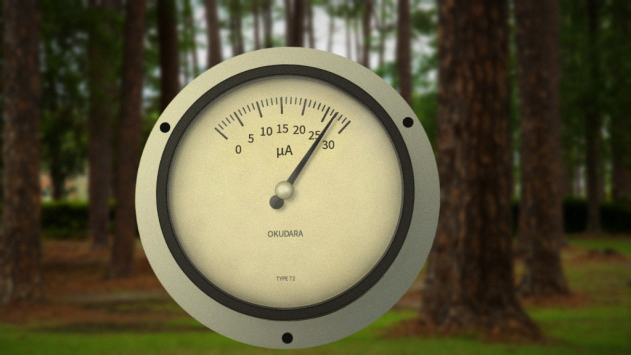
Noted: µA 27
